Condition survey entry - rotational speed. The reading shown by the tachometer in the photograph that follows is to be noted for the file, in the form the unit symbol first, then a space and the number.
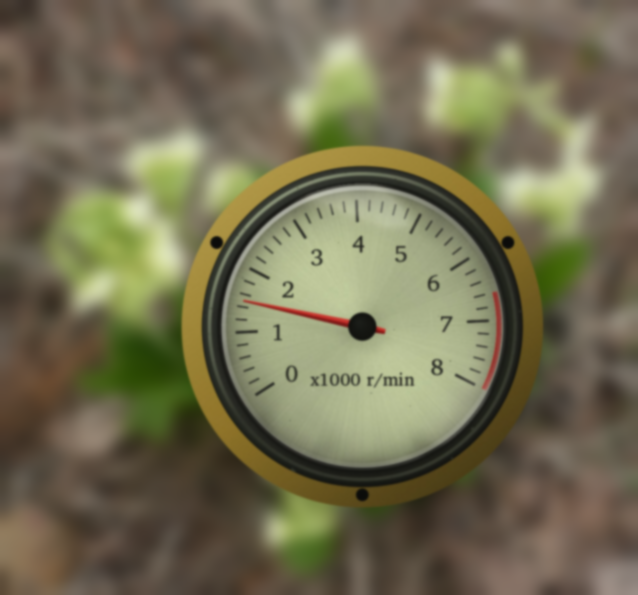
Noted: rpm 1500
